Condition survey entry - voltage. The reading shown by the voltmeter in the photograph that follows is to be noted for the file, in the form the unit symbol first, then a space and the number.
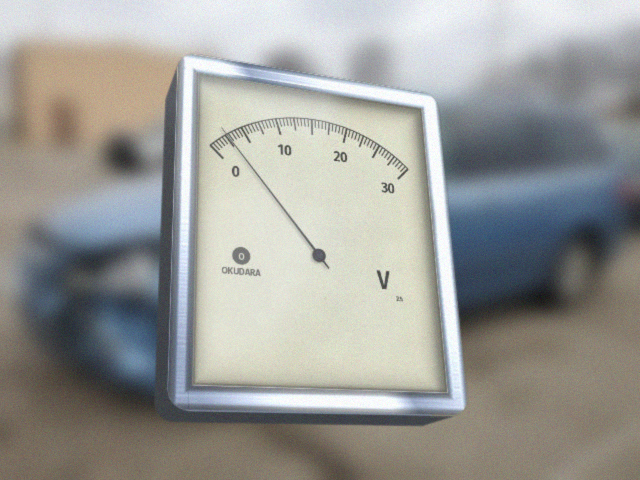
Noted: V 2.5
